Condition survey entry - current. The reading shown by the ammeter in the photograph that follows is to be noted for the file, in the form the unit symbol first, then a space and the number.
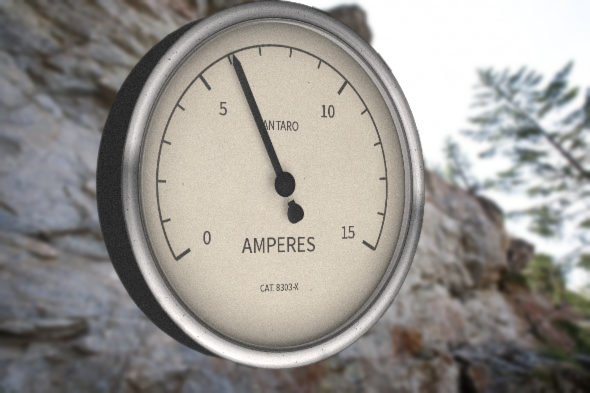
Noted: A 6
